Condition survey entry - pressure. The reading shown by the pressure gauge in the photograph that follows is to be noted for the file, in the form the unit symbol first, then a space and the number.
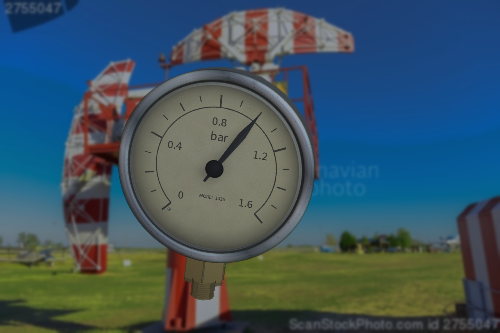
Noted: bar 1
